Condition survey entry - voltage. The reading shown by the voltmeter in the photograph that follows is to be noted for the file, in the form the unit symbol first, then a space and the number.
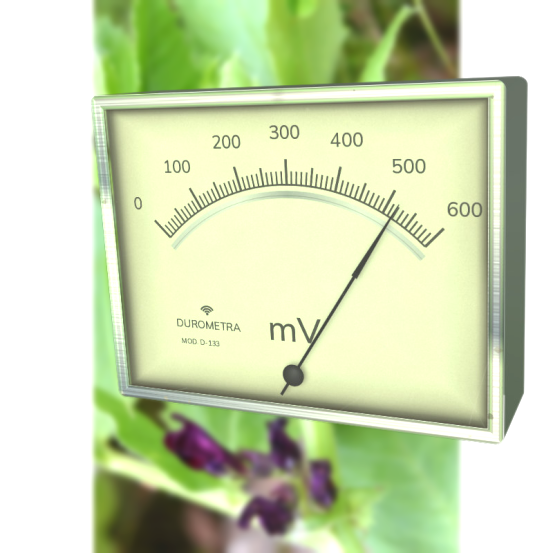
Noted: mV 520
